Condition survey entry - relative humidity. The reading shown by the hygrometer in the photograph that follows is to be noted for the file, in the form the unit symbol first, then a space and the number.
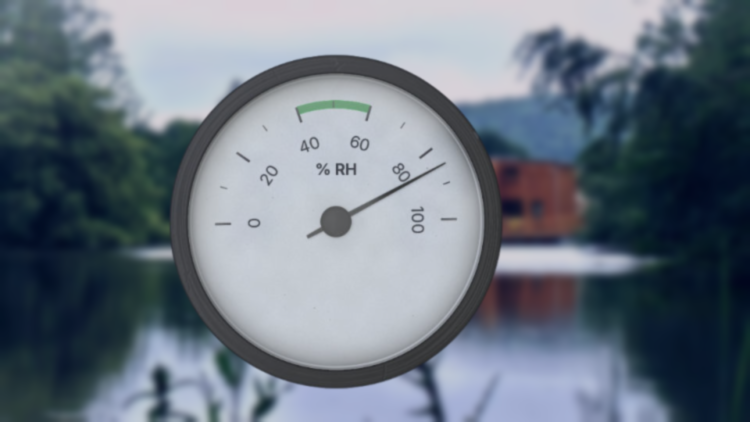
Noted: % 85
